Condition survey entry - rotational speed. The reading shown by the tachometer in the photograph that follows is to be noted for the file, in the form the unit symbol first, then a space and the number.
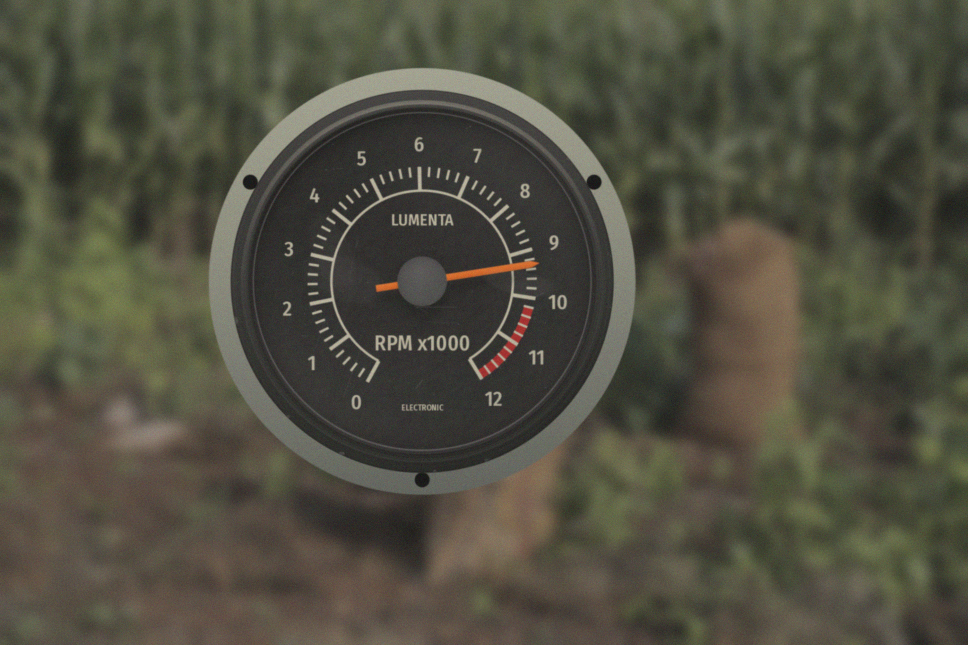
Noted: rpm 9300
